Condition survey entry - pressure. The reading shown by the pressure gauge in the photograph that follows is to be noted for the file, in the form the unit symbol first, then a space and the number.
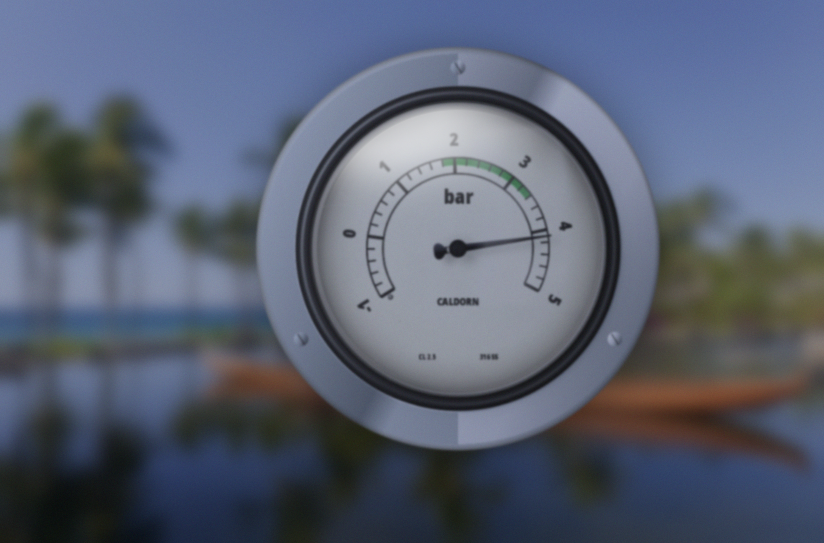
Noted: bar 4.1
